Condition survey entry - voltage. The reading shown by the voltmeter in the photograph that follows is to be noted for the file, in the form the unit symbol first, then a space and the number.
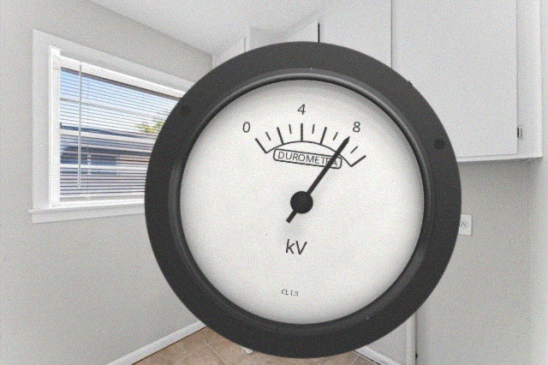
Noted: kV 8
